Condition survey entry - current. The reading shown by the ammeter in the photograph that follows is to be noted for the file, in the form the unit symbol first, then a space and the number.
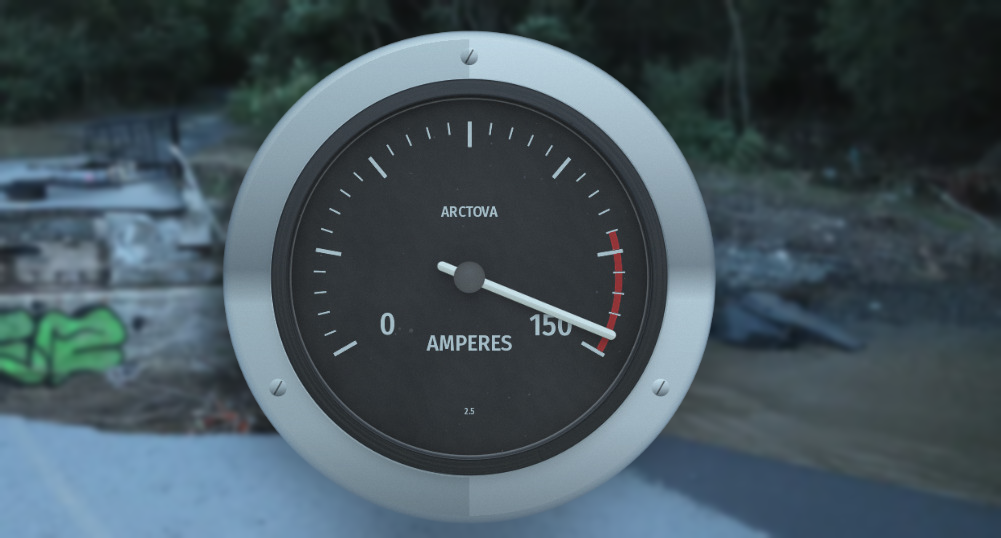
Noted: A 145
